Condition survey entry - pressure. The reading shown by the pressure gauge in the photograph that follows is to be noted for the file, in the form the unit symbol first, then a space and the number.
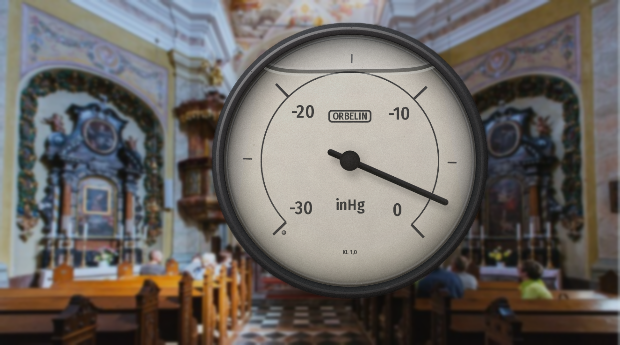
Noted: inHg -2.5
